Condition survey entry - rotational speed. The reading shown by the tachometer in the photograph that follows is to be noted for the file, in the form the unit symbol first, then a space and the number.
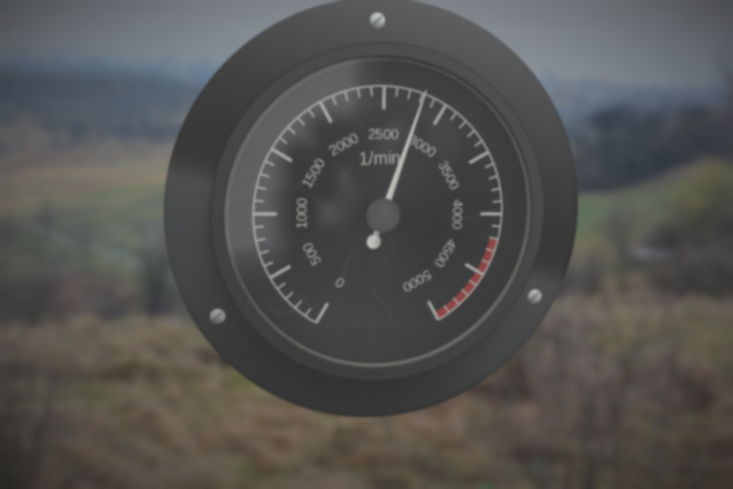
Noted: rpm 2800
